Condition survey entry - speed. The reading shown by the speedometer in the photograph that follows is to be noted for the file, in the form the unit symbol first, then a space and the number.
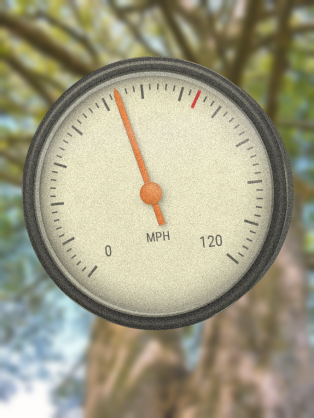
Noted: mph 54
